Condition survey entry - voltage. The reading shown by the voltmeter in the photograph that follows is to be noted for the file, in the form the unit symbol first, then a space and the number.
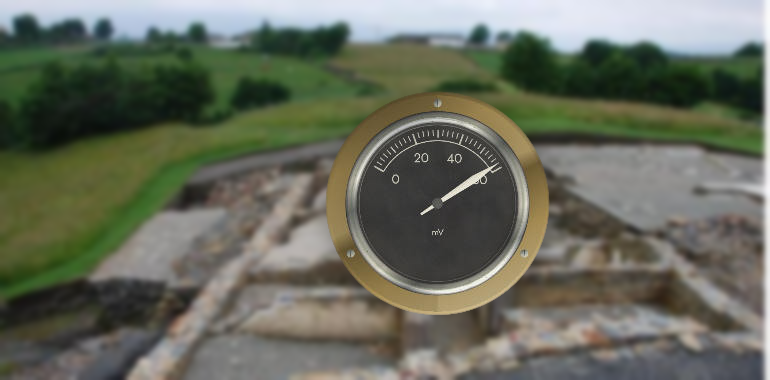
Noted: mV 58
